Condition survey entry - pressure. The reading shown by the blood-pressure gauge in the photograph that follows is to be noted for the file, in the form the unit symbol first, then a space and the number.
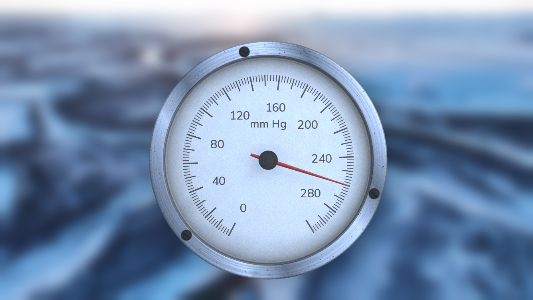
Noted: mmHg 260
